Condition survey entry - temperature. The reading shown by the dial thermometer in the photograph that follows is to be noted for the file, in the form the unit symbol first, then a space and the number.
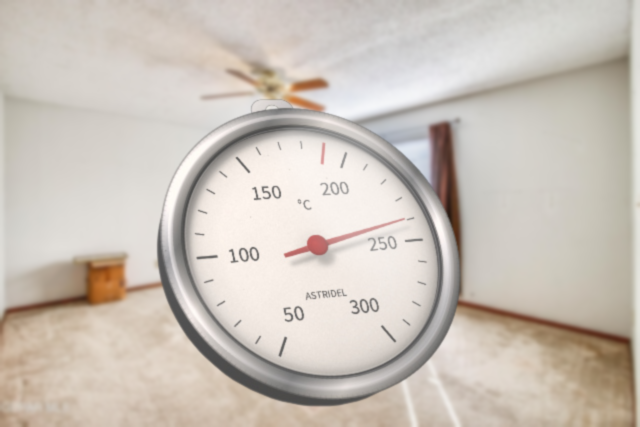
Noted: °C 240
